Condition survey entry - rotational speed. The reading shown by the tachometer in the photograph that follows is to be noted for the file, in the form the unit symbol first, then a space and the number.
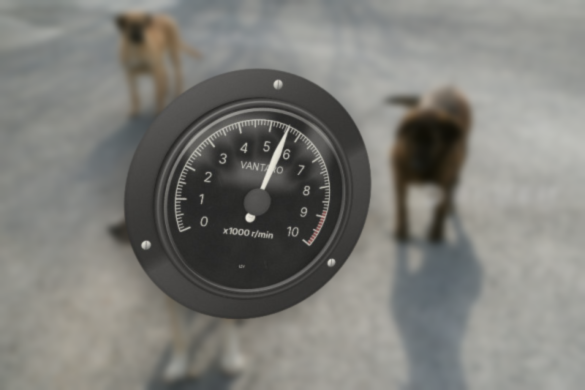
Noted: rpm 5500
